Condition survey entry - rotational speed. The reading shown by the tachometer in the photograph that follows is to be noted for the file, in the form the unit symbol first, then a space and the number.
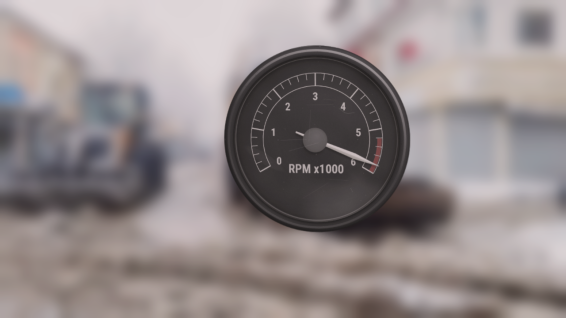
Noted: rpm 5800
